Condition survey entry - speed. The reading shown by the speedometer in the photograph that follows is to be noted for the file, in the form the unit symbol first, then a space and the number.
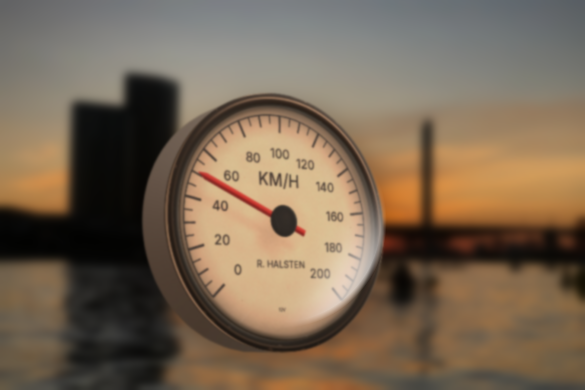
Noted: km/h 50
